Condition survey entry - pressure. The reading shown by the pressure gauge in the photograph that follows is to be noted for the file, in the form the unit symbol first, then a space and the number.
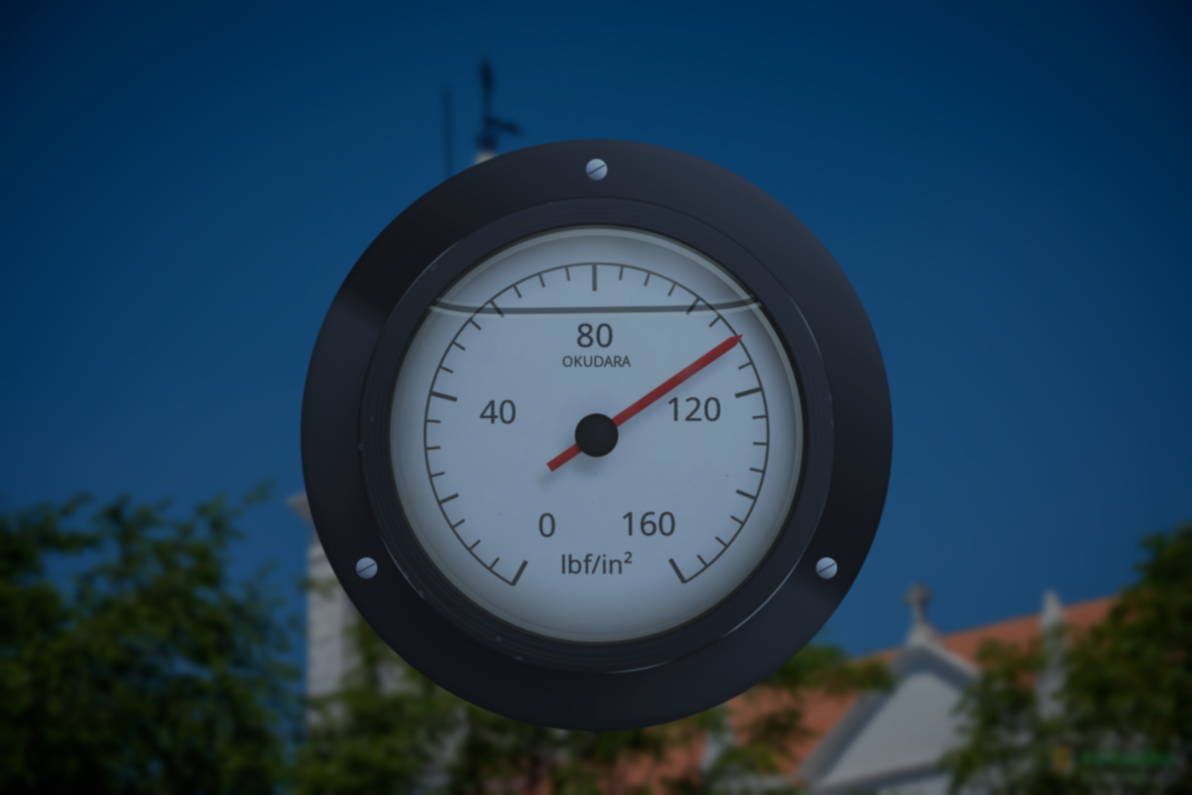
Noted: psi 110
